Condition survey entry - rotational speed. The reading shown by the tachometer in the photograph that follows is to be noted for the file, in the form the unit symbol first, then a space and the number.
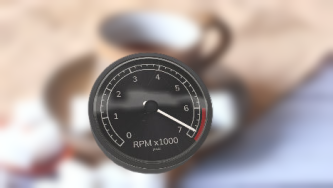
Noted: rpm 6800
